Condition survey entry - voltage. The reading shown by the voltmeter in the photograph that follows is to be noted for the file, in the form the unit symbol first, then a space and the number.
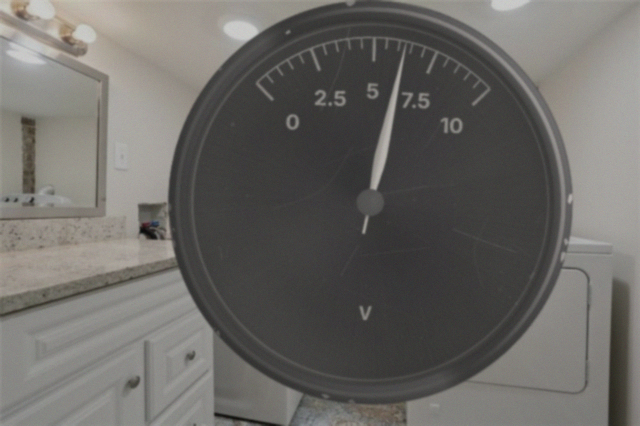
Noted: V 6.25
